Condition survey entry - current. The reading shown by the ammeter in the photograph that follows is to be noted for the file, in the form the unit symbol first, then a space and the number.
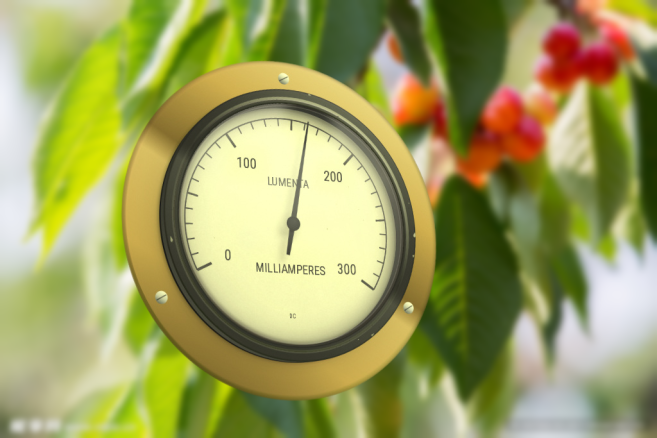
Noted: mA 160
